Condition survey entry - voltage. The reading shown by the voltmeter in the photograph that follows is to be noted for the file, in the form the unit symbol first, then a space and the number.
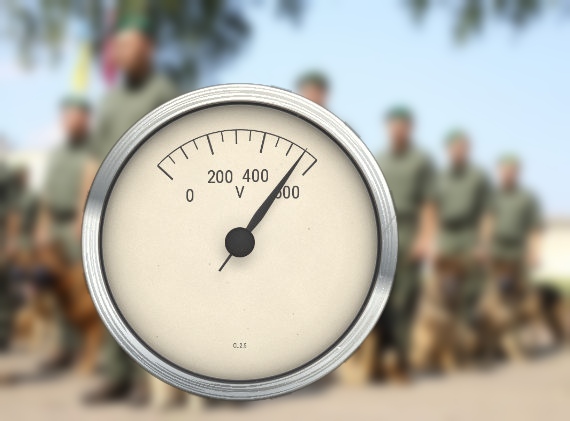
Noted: V 550
